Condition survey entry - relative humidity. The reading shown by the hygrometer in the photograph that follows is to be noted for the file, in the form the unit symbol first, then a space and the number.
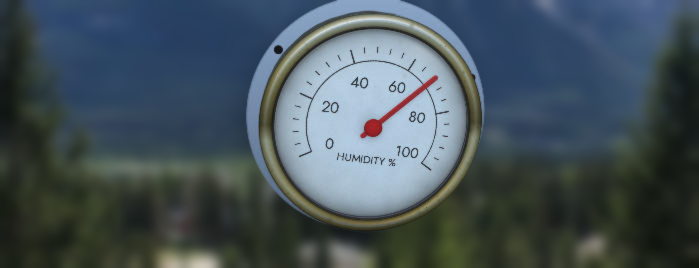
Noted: % 68
